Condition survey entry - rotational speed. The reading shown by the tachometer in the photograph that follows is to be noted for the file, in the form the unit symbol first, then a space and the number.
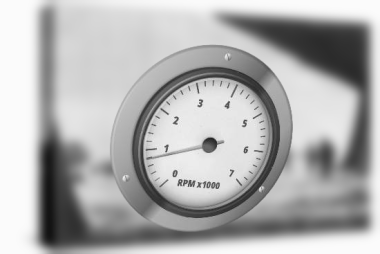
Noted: rpm 800
